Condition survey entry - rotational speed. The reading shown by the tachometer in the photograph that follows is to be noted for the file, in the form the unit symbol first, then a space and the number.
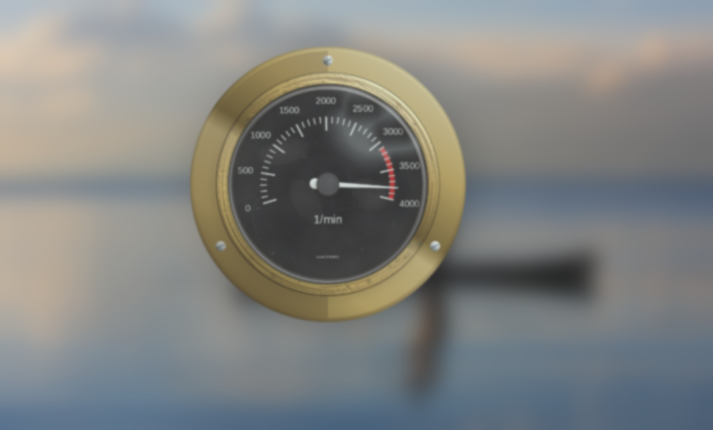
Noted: rpm 3800
